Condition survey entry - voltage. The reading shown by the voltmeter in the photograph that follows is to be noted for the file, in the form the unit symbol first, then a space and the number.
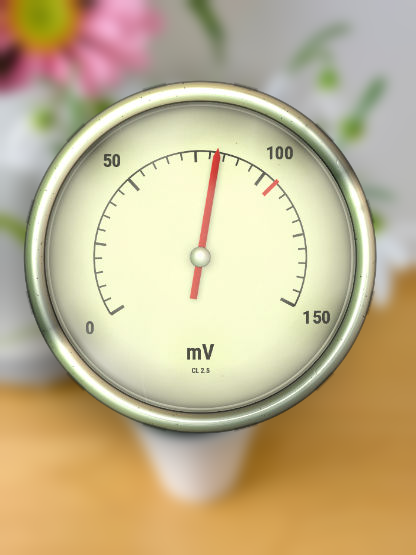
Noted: mV 82.5
